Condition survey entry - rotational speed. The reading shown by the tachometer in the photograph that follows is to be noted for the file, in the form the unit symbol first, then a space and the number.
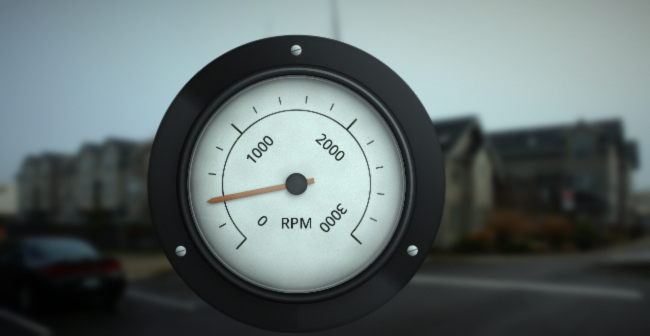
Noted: rpm 400
